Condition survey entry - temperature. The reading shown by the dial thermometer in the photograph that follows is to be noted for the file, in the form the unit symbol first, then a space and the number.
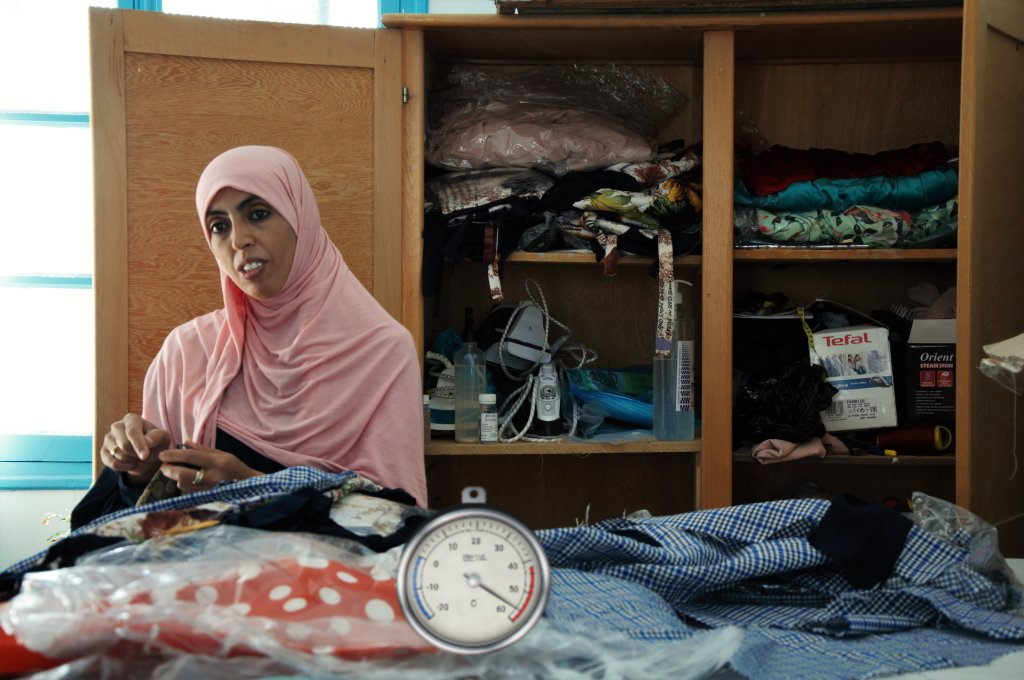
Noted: °C 56
